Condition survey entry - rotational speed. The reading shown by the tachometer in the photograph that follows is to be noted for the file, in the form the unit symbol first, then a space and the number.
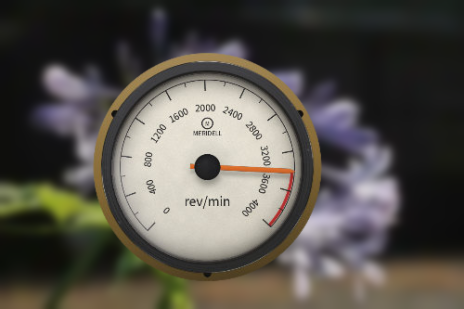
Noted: rpm 3400
